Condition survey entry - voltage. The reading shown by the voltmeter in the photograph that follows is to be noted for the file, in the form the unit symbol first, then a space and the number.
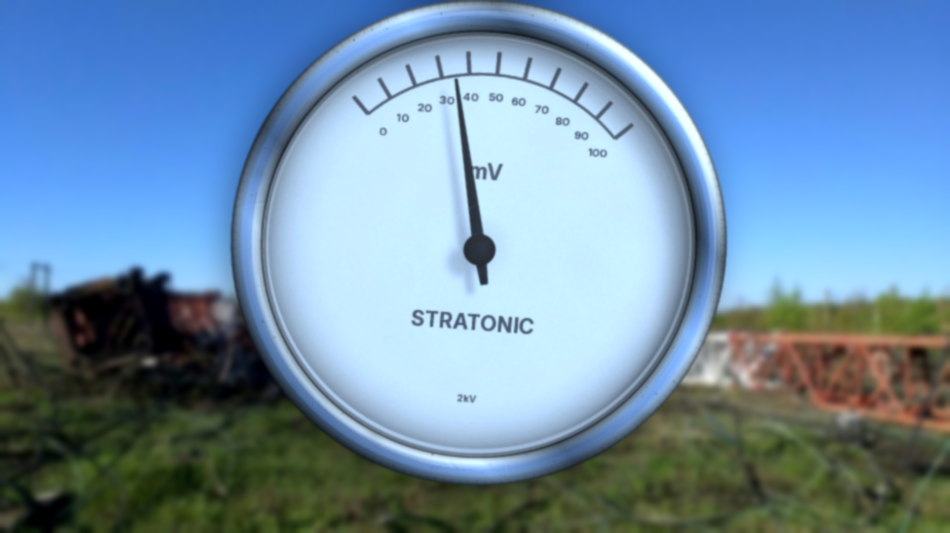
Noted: mV 35
